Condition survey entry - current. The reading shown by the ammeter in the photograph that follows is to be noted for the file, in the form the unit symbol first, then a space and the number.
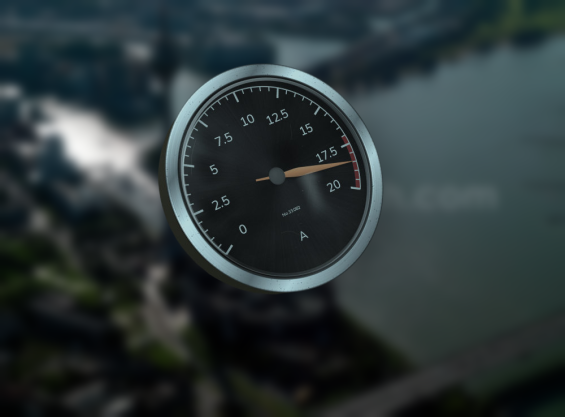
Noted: A 18.5
